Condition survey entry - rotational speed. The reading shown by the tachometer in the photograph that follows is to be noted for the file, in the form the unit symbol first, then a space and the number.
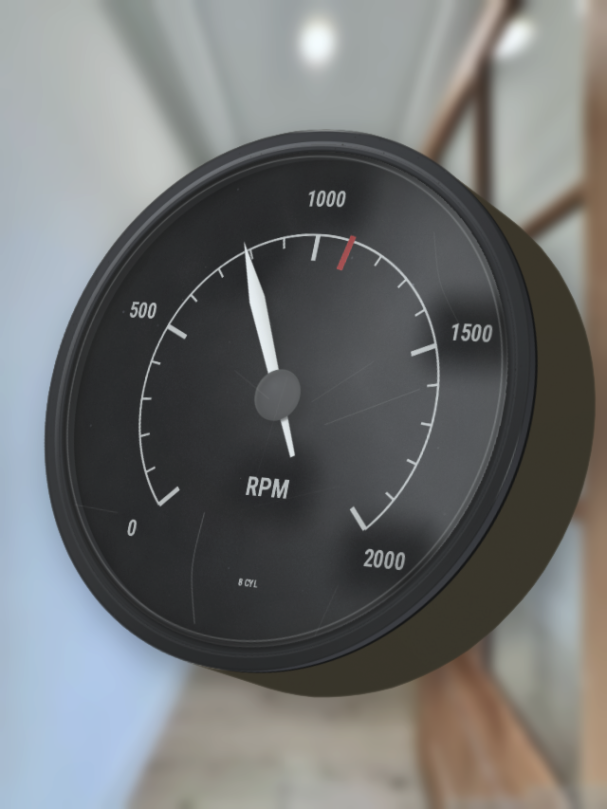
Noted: rpm 800
